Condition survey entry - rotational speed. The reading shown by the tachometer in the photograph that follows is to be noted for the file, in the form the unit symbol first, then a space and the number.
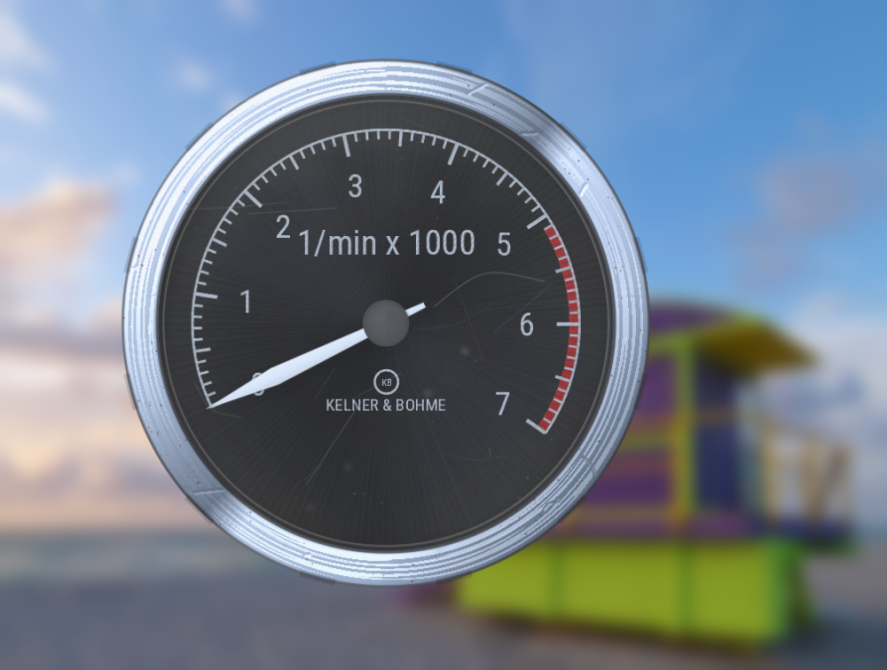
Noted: rpm 0
